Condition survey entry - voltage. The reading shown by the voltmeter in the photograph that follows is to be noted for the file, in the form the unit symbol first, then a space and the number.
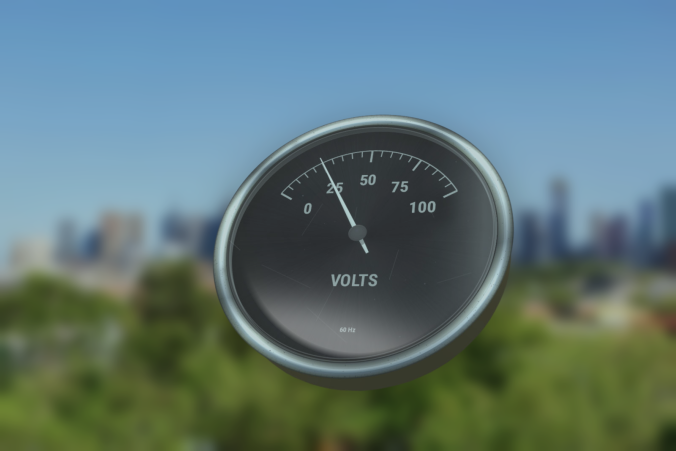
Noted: V 25
